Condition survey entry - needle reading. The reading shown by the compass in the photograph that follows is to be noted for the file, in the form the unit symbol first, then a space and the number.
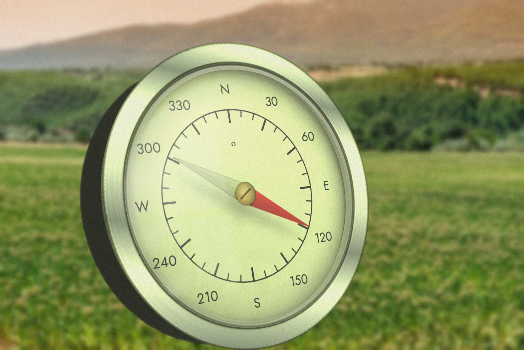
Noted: ° 120
